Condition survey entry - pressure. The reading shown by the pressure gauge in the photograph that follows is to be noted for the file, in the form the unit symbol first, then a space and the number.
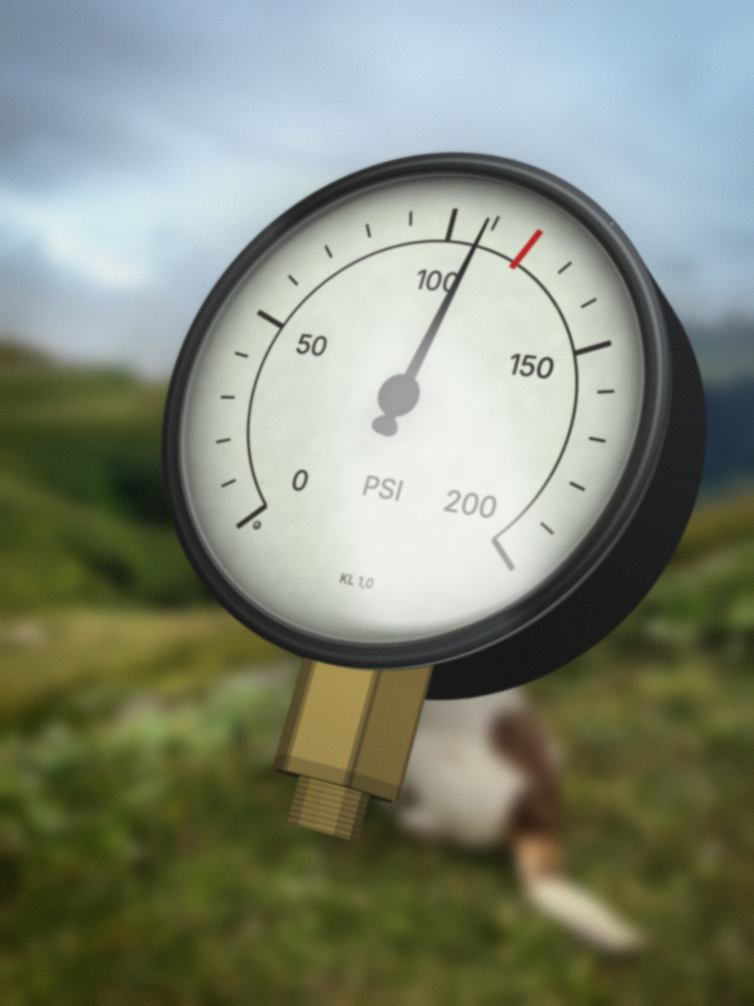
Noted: psi 110
